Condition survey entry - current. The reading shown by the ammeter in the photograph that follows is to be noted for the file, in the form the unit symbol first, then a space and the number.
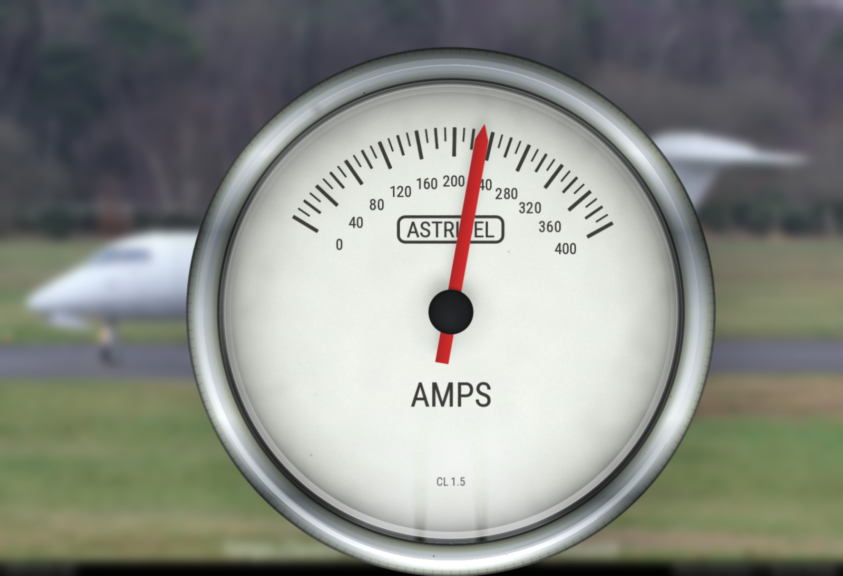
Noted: A 230
